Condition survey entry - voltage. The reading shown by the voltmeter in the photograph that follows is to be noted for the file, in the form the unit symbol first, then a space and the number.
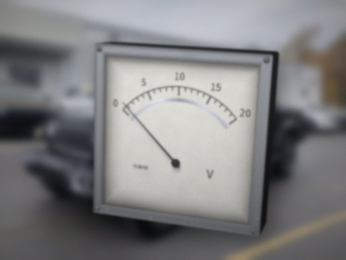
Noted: V 1
